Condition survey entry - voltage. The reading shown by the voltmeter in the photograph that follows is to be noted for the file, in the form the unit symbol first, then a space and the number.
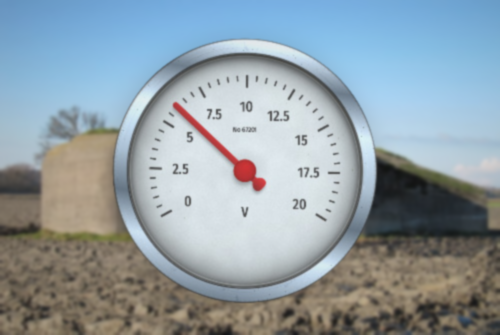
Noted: V 6
